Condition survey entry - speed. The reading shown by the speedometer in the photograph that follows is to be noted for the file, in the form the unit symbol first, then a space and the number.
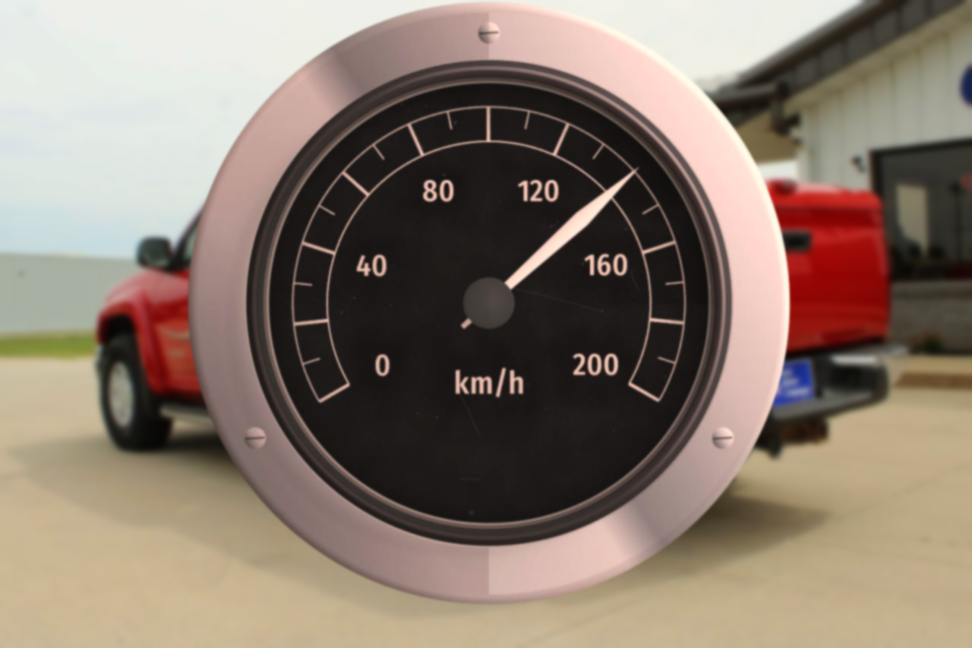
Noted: km/h 140
